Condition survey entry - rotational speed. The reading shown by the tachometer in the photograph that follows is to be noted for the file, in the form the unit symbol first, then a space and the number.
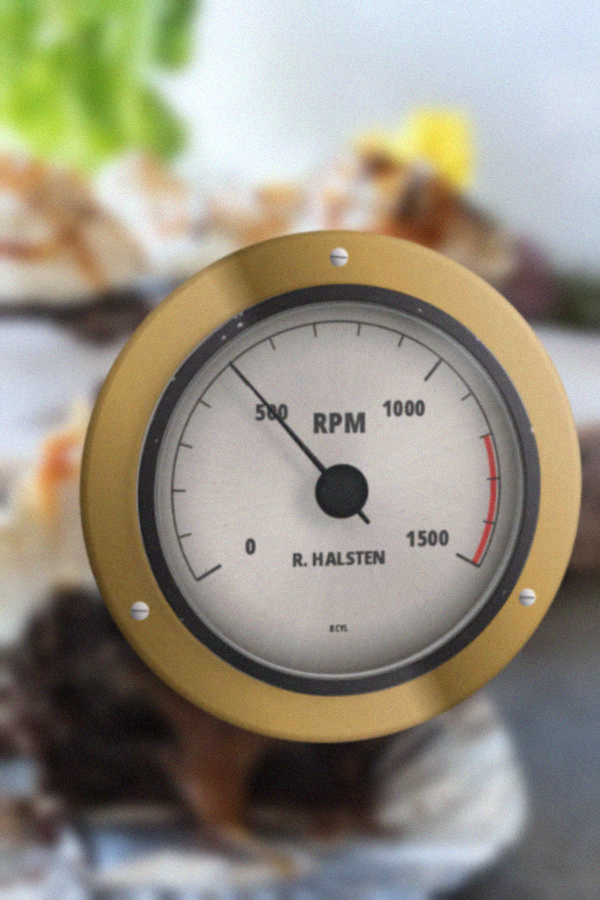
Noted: rpm 500
